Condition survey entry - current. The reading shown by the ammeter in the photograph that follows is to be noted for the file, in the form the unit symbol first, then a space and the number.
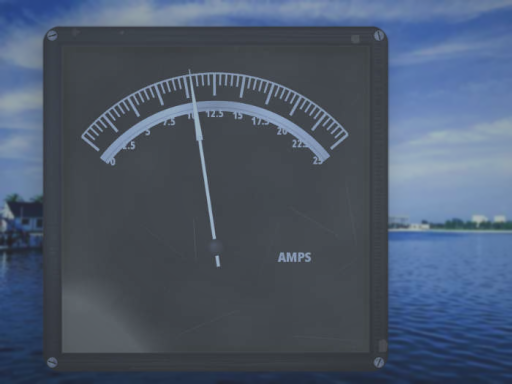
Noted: A 10.5
